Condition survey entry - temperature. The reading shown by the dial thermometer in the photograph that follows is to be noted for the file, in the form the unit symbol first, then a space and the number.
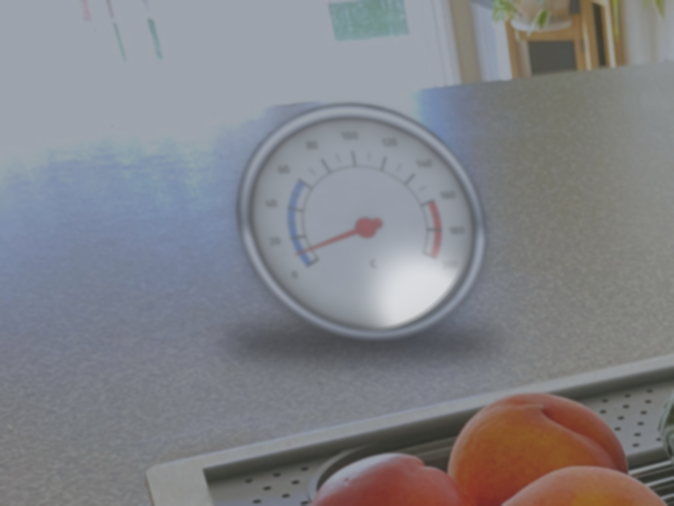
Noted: °C 10
